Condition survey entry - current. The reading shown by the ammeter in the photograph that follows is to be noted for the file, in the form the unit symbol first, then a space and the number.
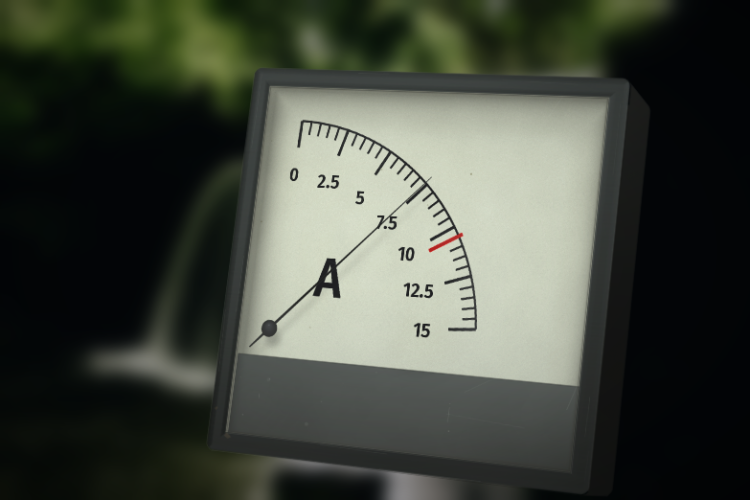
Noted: A 7.5
